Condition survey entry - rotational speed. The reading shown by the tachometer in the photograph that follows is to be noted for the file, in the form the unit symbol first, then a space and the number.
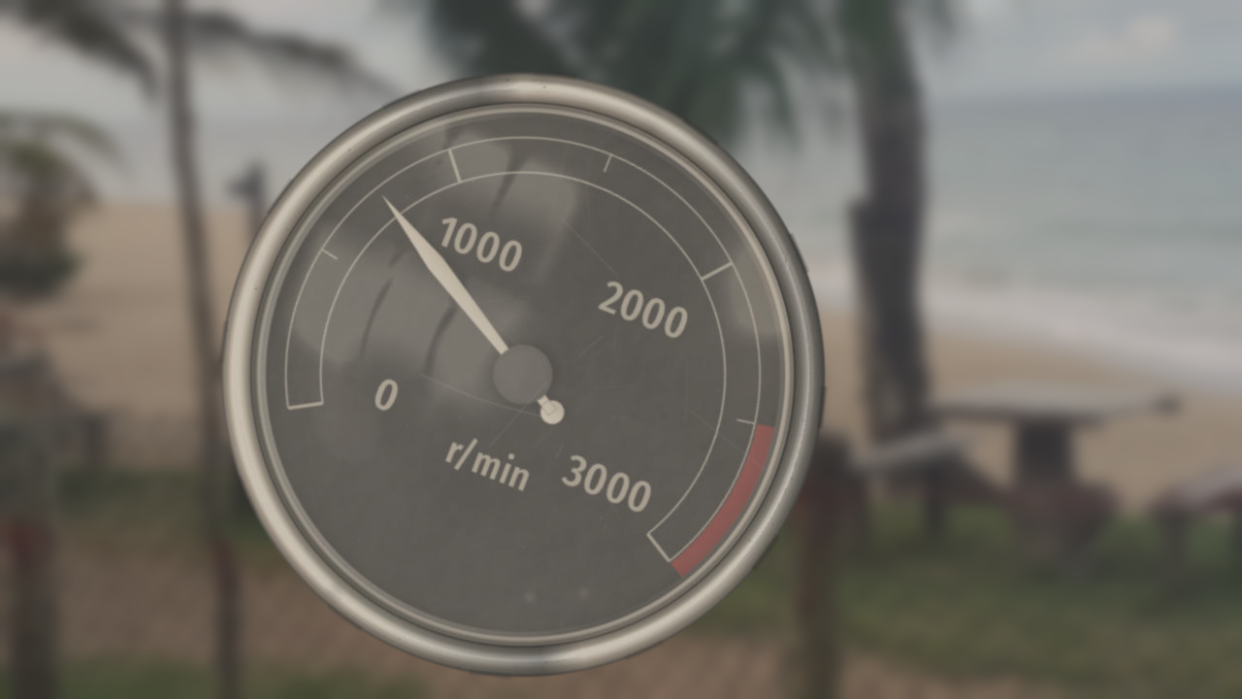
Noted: rpm 750
